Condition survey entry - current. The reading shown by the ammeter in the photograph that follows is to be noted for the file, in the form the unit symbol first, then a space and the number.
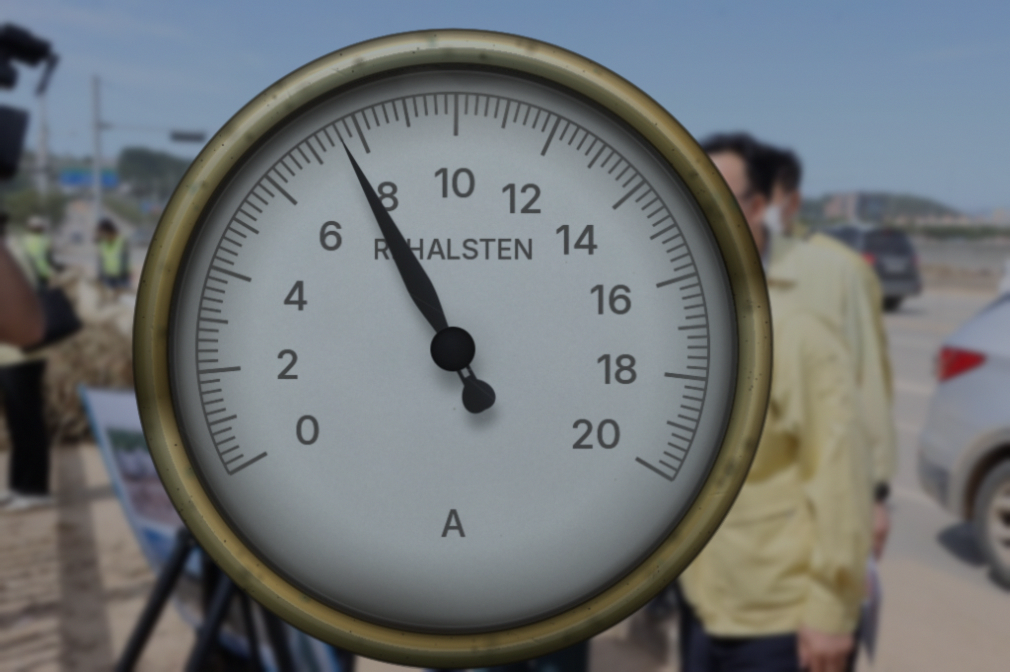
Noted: A 7.6
